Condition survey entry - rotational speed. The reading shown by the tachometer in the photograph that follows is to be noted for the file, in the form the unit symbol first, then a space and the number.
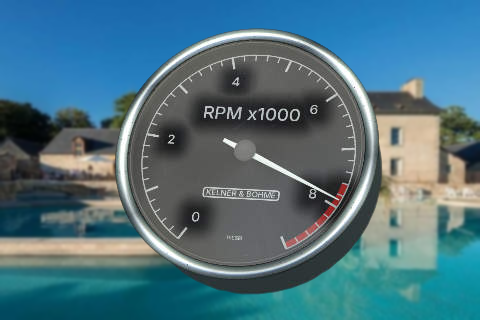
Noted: rpm 7900
